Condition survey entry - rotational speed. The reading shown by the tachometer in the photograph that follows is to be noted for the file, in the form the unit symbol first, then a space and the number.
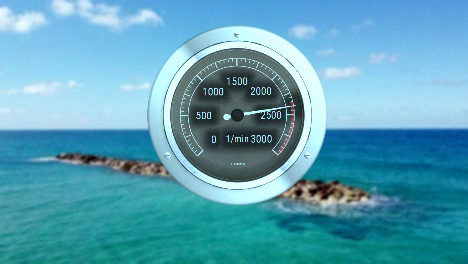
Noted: rpm 2400
